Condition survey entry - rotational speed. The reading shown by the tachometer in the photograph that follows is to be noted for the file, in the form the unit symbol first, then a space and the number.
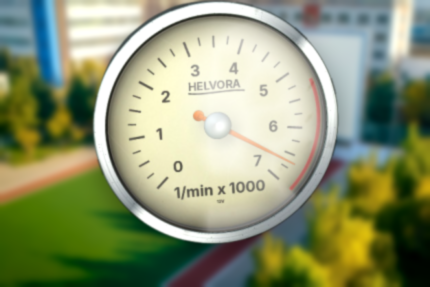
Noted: rpm 6625
